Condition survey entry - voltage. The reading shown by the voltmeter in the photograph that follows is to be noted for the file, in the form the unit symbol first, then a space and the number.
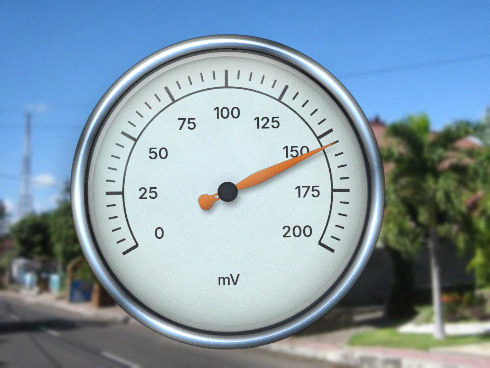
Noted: mV 155
